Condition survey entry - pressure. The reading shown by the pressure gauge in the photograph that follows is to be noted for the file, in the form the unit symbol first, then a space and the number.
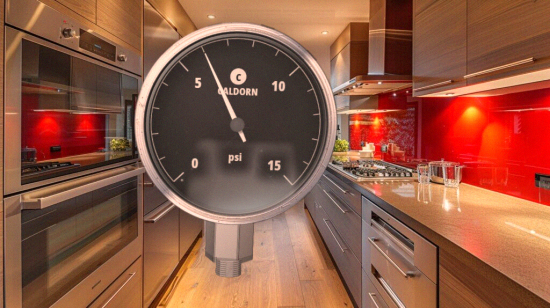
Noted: psi 6
